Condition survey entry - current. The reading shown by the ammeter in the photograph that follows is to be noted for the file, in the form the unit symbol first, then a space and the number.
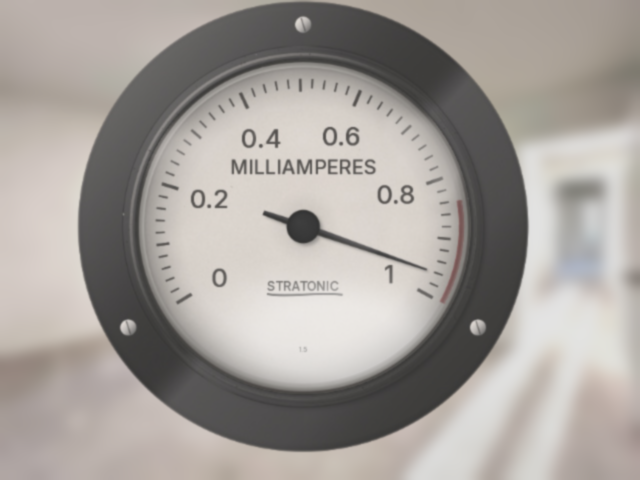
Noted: mA 0.96
